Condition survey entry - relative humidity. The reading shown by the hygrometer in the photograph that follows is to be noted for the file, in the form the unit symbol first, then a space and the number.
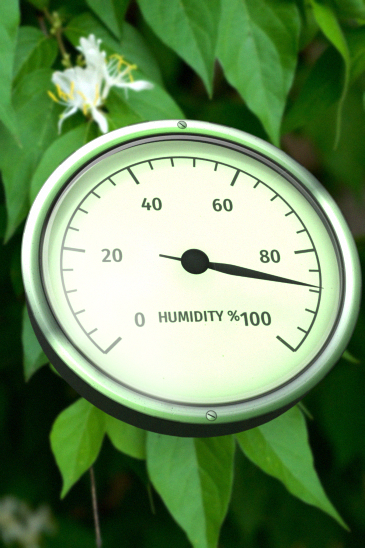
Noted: % 88
